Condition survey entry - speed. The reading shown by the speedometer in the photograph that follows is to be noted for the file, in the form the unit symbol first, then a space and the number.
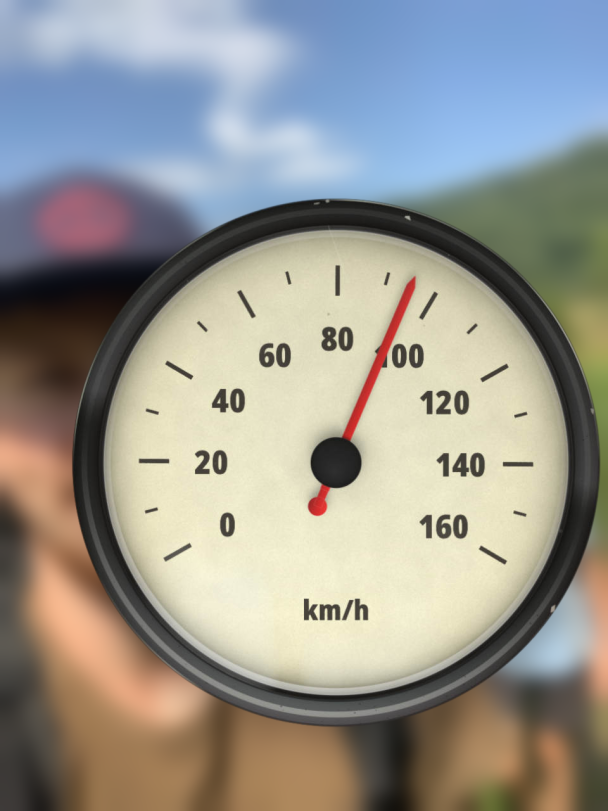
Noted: km/h 95
